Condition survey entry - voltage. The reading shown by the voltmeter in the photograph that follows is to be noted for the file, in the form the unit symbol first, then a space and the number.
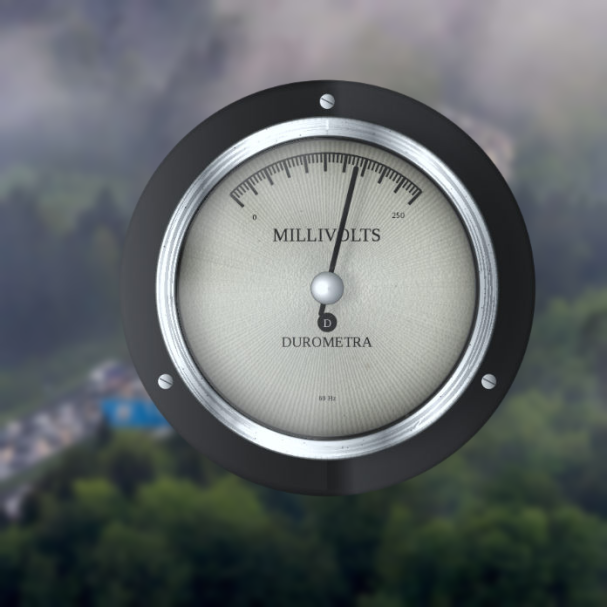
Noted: mV 165
